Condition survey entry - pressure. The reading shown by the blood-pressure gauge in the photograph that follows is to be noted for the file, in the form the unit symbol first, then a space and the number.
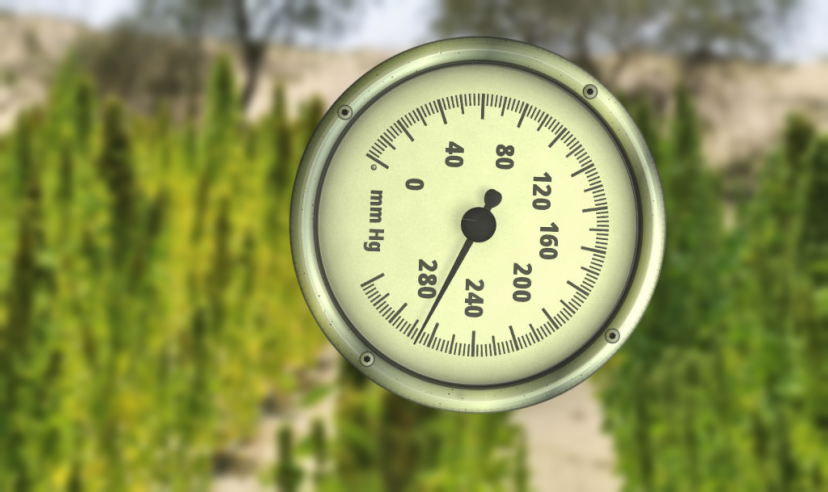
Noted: mmHg 266
